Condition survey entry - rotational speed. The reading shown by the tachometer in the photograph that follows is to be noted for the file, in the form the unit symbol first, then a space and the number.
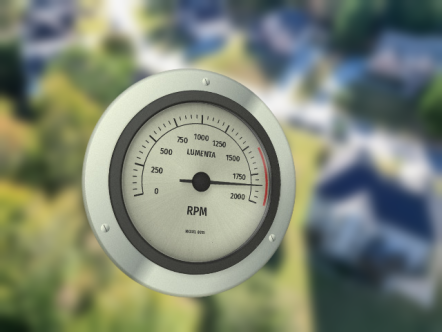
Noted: rpm 1850
